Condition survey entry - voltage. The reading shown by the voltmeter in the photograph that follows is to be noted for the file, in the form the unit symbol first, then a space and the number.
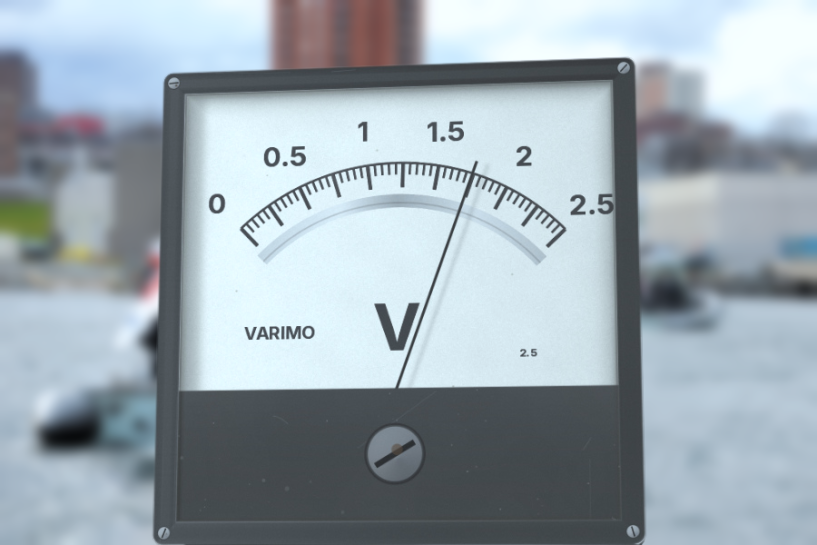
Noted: V 1.75
